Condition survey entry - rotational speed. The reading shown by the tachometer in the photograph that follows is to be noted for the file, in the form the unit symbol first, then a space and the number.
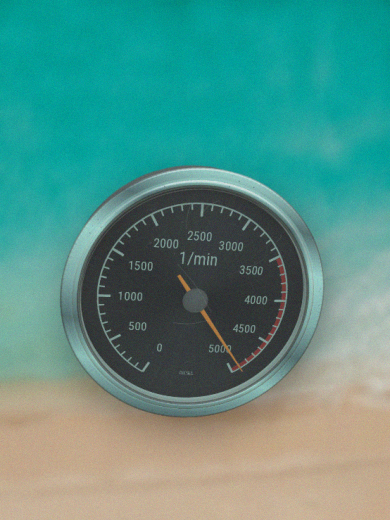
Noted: rpm 4900
